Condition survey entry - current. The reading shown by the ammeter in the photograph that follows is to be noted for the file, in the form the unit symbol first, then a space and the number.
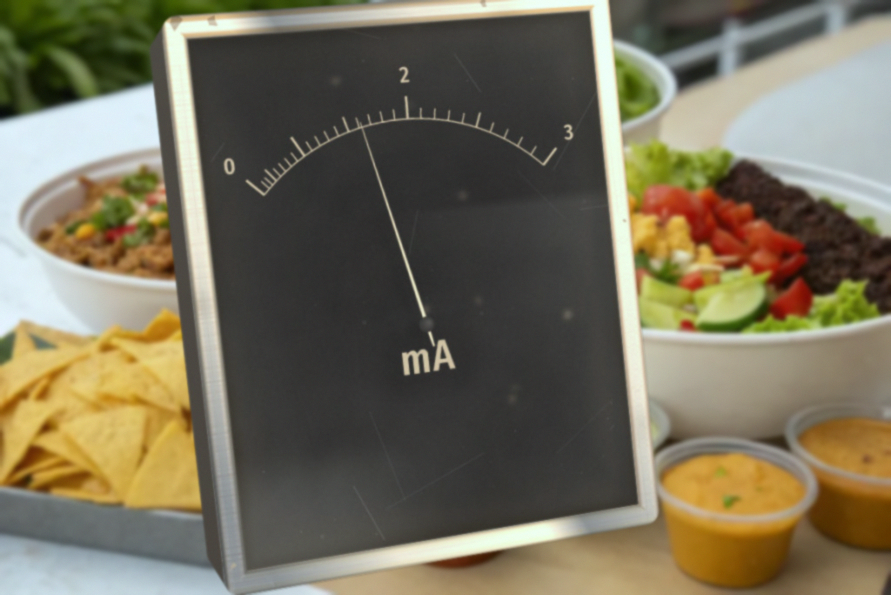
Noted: mA 1.6
